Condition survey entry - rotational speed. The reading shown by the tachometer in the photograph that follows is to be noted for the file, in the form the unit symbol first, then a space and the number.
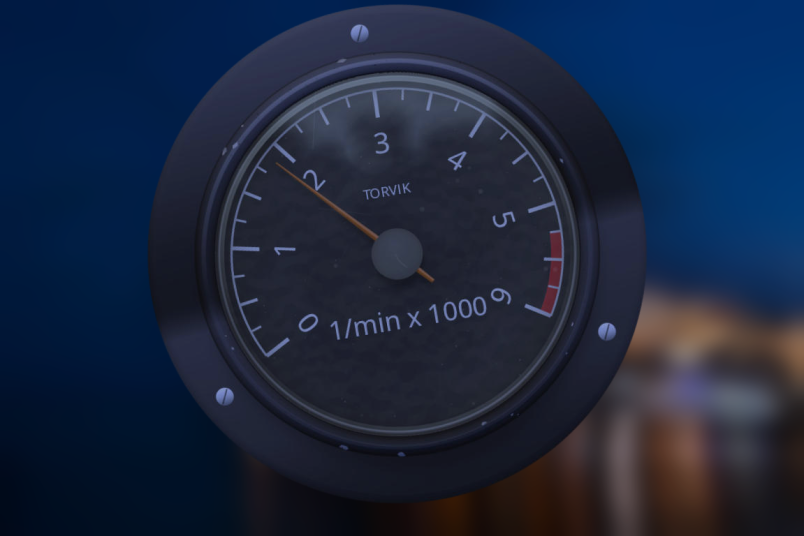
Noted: rpm 1875
